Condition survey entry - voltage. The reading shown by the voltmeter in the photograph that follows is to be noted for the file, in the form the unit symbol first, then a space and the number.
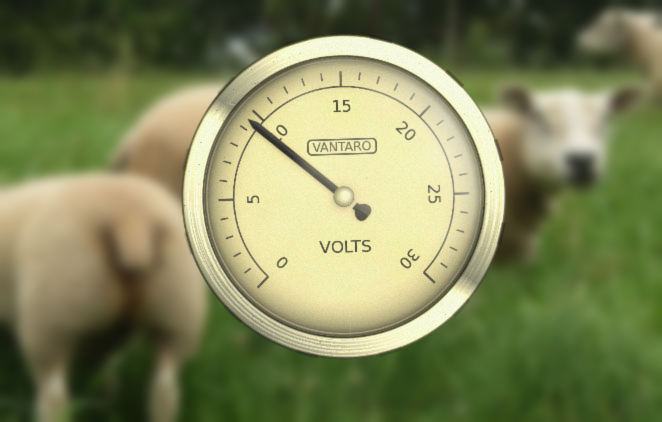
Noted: V 9.5
